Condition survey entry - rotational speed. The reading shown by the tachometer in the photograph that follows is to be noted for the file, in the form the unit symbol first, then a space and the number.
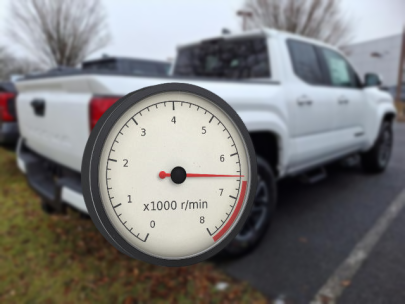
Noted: rpm 6500
